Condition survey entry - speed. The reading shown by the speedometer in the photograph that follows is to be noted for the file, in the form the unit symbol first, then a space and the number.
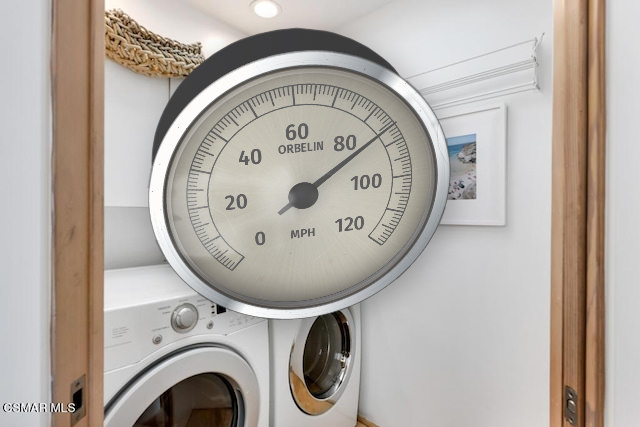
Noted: mph 85
